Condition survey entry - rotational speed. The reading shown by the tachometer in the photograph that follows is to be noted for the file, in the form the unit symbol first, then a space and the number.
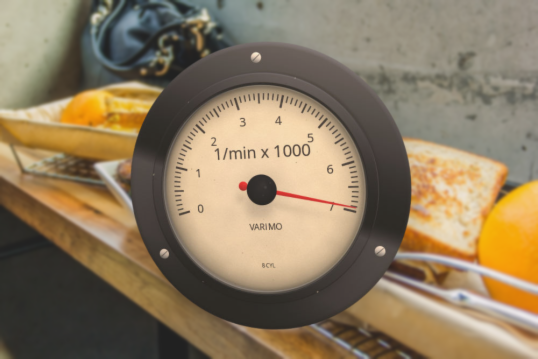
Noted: rpm 6900
